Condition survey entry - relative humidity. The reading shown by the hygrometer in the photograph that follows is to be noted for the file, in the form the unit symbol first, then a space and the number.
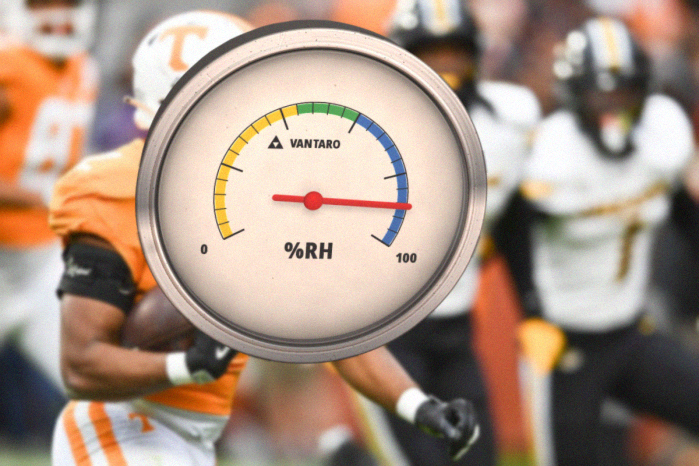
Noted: % 88
